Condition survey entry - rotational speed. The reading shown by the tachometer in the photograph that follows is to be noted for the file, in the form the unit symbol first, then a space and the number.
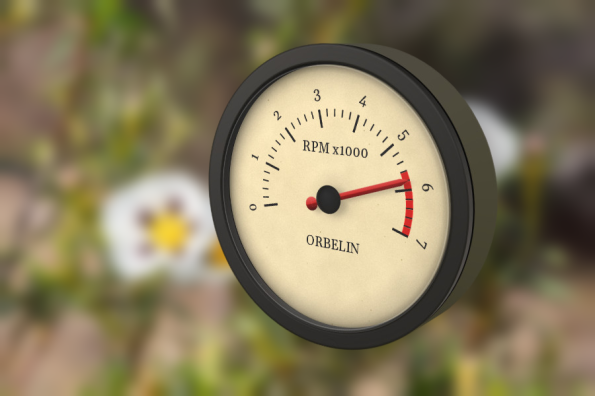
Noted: rpm 5800
